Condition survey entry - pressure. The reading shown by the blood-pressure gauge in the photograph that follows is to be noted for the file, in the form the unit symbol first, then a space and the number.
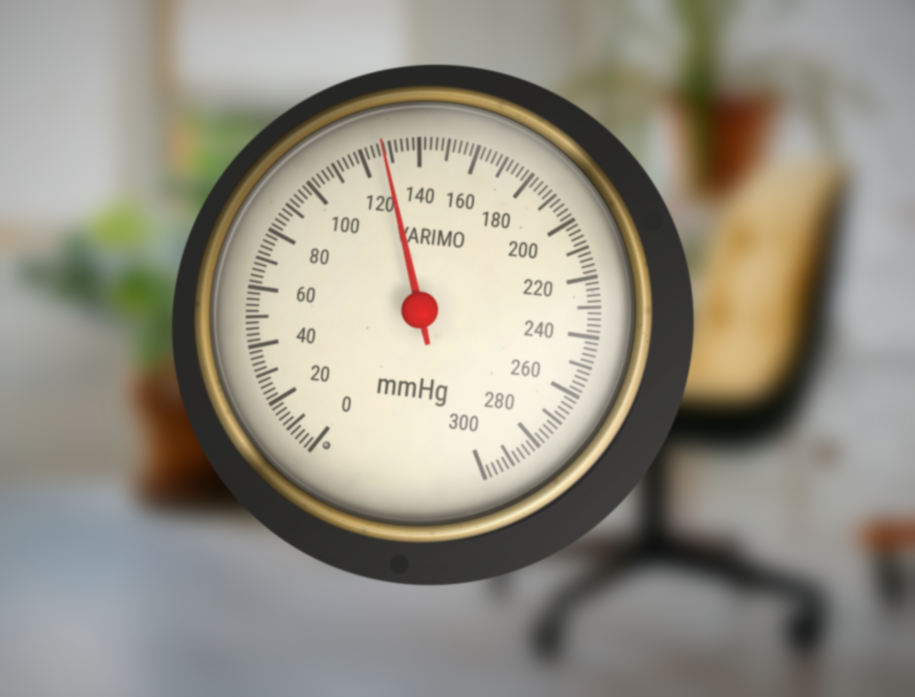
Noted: mmHg 128
